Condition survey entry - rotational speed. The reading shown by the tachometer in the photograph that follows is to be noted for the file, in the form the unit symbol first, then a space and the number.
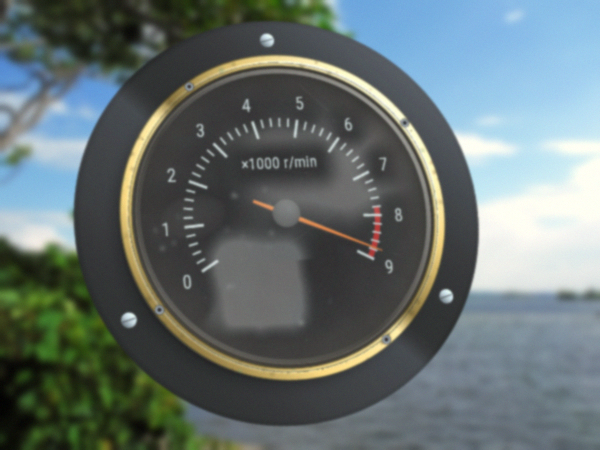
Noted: rpm 8800
